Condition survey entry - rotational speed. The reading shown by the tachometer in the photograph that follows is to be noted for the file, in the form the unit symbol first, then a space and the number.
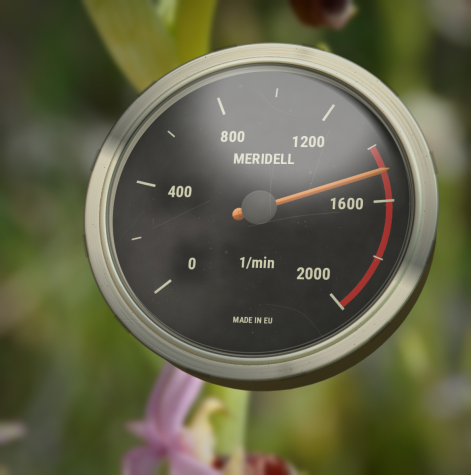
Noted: rpm 1500
